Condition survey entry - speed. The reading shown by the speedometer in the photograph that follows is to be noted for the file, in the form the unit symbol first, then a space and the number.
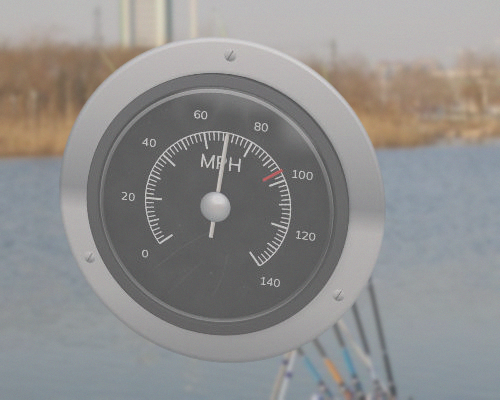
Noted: mph 70
